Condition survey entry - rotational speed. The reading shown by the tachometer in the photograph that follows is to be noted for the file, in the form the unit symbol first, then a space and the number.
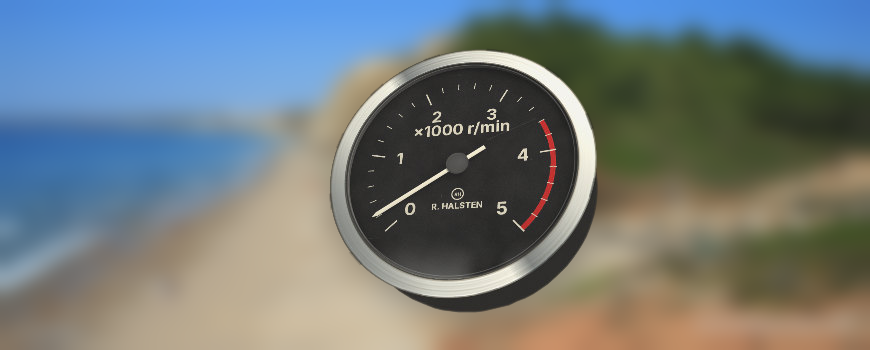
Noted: rpm 200
